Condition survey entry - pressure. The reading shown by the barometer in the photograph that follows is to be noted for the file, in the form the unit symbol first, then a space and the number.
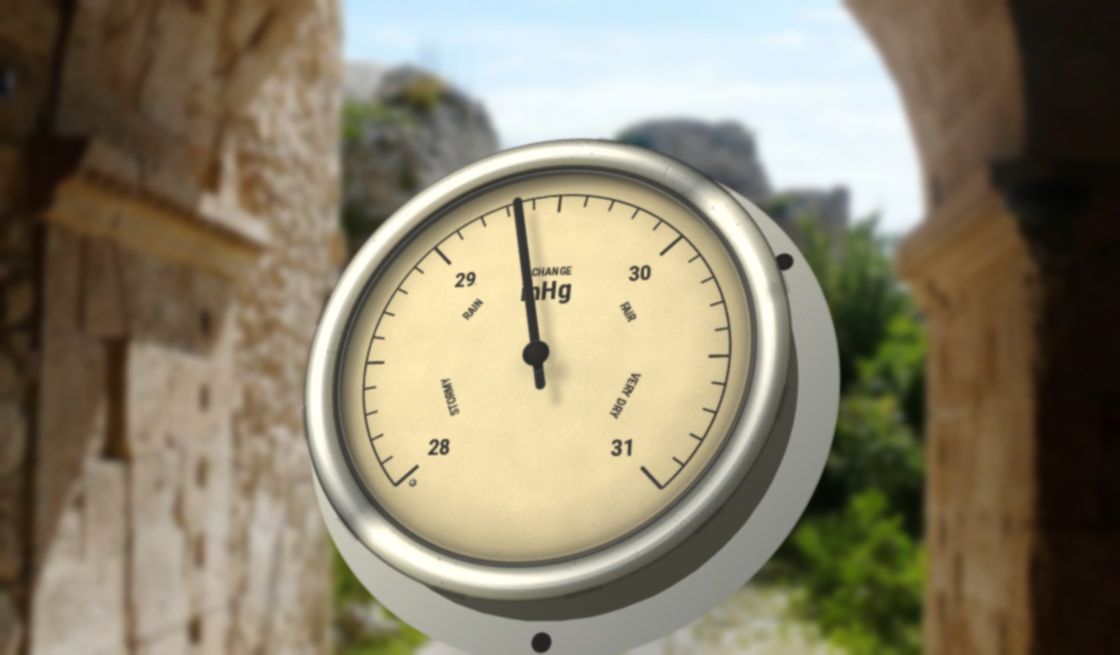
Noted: inHg 29.35
